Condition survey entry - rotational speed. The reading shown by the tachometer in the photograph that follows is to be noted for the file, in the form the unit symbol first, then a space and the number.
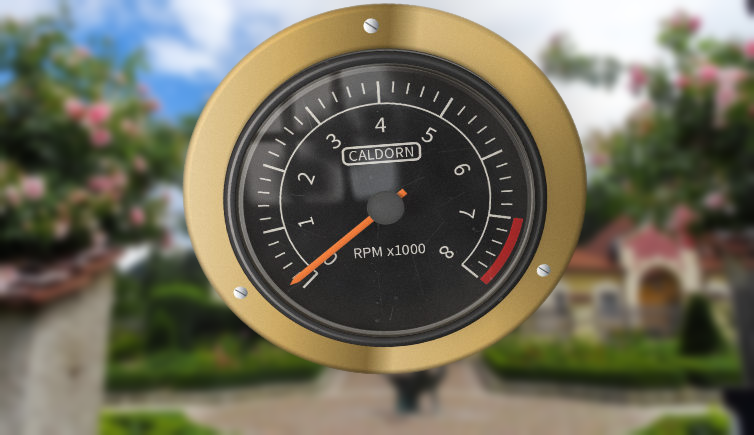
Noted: rpm 200
